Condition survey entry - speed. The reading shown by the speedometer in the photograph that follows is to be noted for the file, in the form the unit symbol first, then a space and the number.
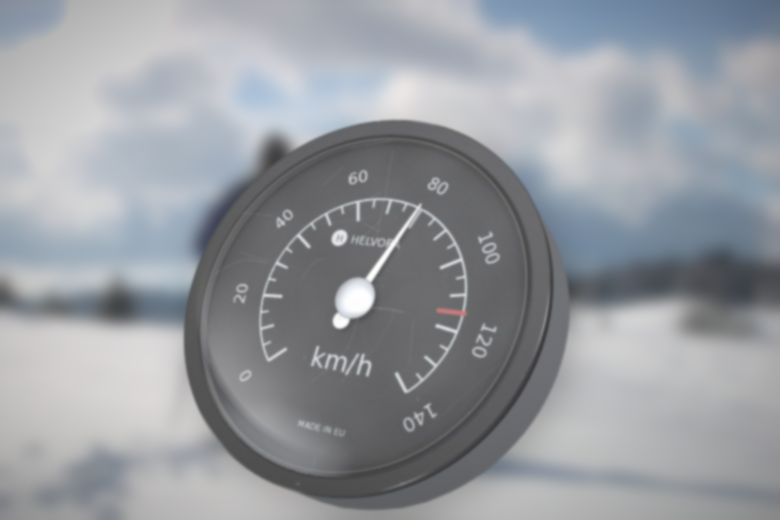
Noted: km/h 80
